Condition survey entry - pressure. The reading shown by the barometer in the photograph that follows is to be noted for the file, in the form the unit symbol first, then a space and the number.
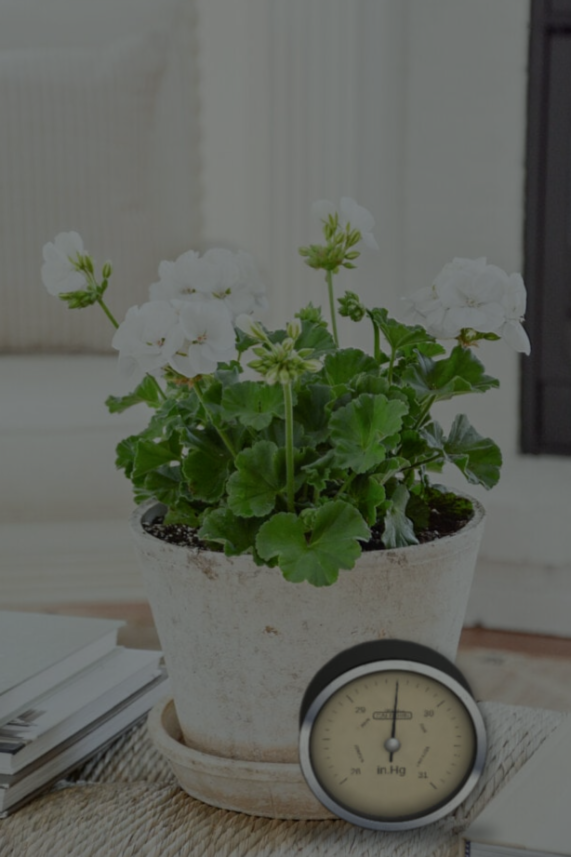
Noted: inHg 29.5
